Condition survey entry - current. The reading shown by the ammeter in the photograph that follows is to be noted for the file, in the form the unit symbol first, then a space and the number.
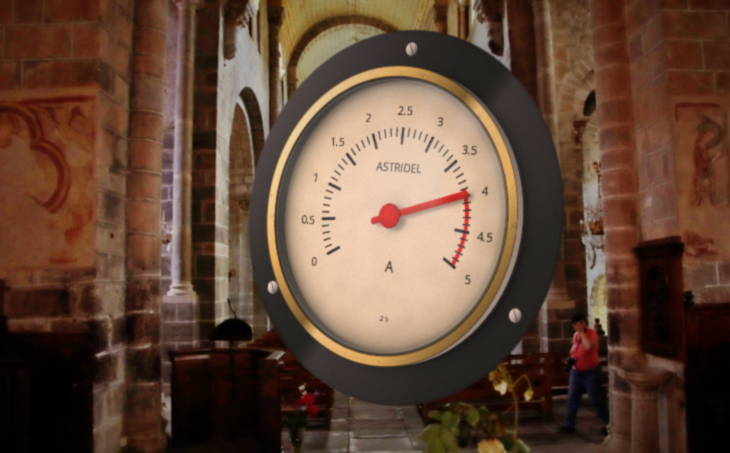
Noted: A 4
